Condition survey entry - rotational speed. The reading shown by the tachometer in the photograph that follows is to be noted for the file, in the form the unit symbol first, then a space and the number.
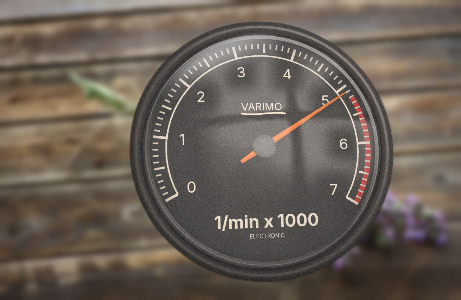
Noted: rpm 5100
